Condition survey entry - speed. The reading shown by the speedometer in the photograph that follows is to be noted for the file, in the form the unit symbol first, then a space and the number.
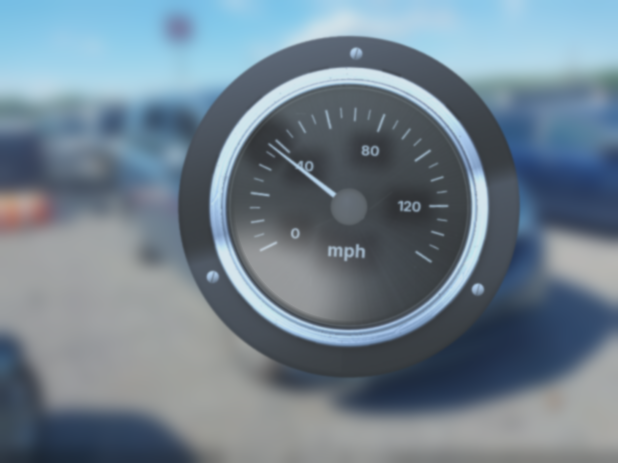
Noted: mph 37.5
